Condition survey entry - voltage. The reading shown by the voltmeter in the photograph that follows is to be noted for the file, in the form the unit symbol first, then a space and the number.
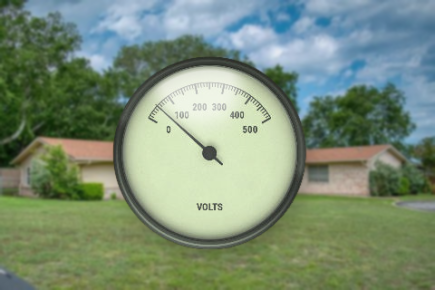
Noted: V 50
